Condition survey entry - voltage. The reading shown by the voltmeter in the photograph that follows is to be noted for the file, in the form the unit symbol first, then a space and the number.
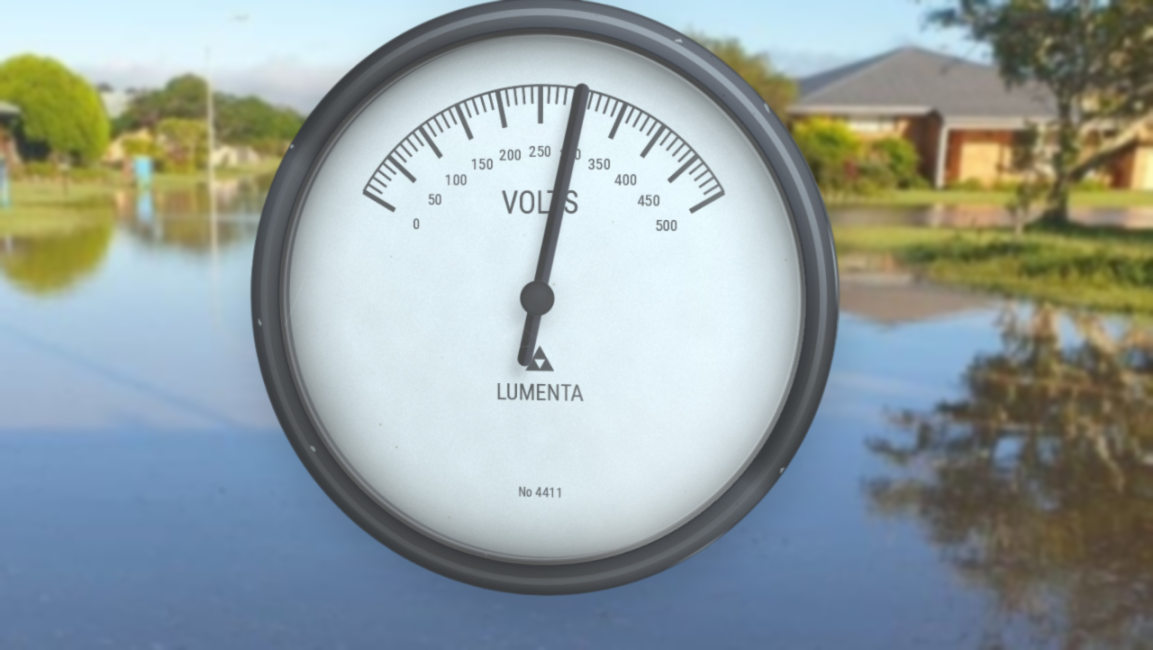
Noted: V 300
